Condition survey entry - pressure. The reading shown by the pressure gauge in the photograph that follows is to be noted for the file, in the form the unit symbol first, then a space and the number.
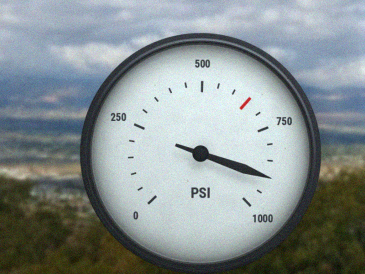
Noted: psi 900
